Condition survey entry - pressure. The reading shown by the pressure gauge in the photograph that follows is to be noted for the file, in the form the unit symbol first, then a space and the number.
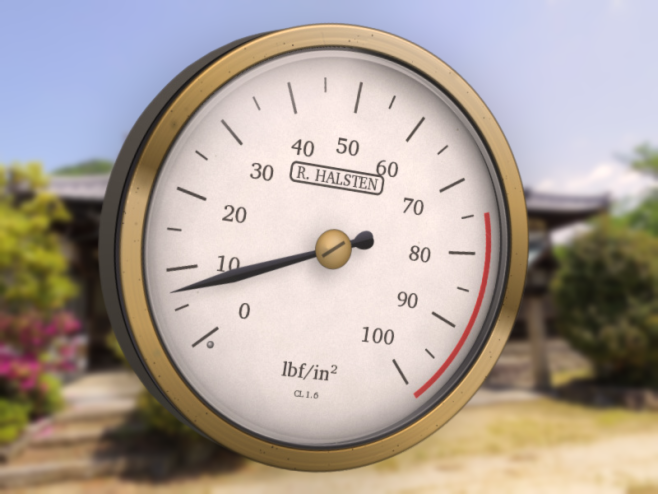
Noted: psi 7.5
